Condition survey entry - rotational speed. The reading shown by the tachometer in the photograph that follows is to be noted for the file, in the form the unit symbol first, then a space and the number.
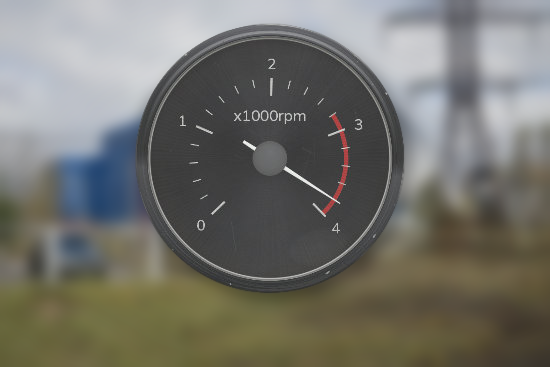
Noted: rpm 3800
